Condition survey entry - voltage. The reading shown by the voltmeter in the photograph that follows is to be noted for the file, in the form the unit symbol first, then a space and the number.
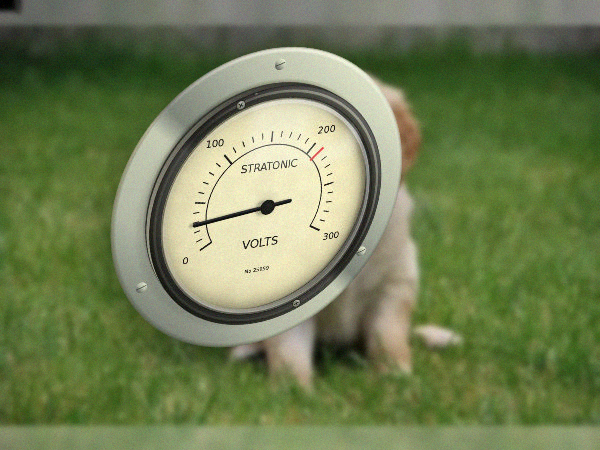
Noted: V 30
